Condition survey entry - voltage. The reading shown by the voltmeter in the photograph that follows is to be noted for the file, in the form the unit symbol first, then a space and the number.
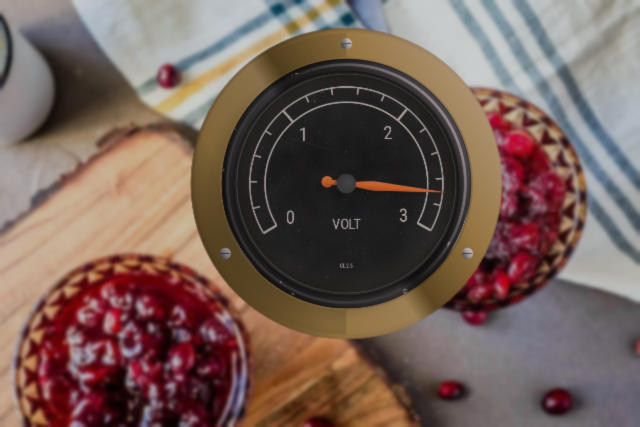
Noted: V 2.7
